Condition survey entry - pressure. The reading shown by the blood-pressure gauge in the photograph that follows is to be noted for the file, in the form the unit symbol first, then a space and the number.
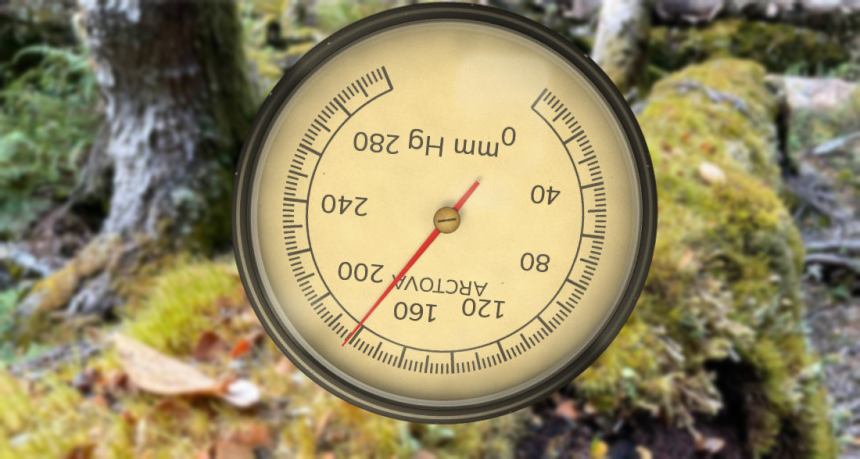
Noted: mmHg 182
